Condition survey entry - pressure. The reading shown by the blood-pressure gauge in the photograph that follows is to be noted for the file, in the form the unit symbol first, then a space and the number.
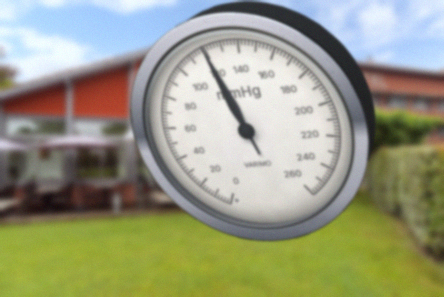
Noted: mmHg 120
